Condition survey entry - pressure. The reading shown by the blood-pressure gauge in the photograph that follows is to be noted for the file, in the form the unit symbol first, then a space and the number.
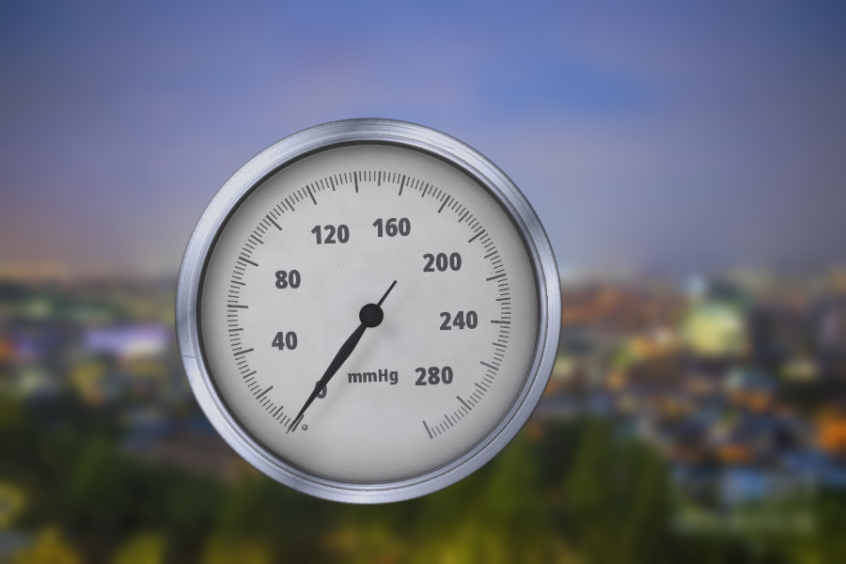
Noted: mmHg 2
